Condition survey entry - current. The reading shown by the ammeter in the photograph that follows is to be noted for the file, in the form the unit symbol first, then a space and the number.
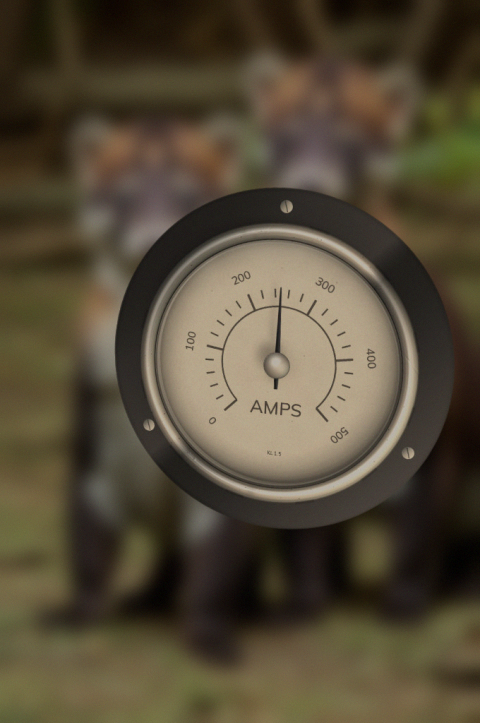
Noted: A 250
